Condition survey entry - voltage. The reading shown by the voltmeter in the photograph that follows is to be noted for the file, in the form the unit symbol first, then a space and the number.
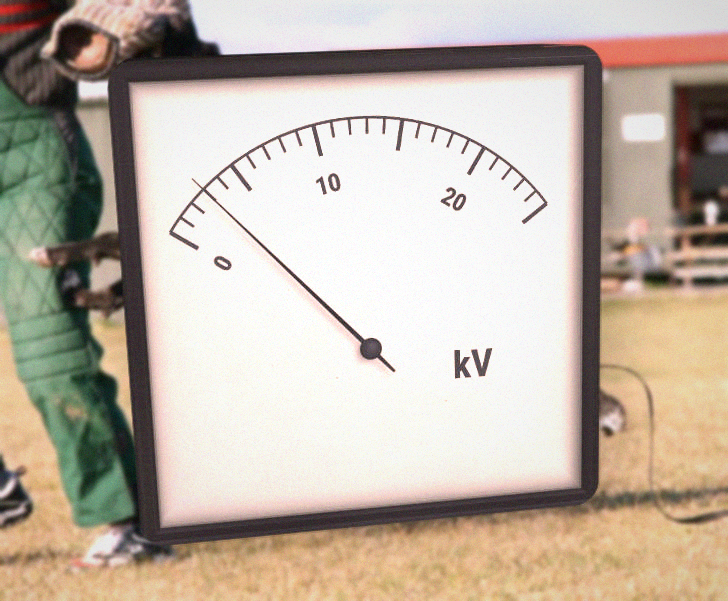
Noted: kV 3
